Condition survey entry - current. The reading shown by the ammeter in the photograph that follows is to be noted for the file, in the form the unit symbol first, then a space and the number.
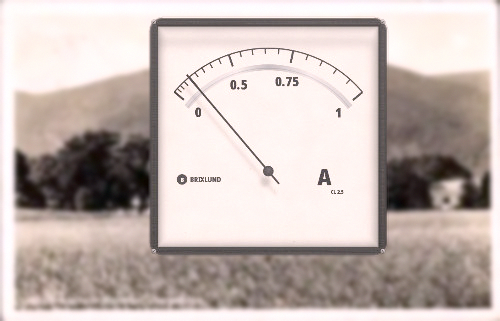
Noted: A 0.25
